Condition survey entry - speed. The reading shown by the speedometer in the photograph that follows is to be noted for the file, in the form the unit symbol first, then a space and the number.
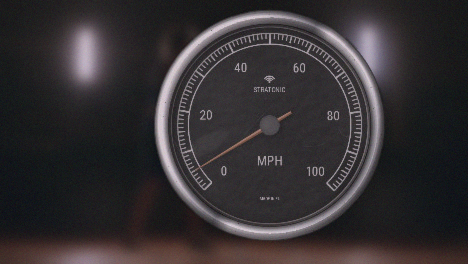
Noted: mph 5
